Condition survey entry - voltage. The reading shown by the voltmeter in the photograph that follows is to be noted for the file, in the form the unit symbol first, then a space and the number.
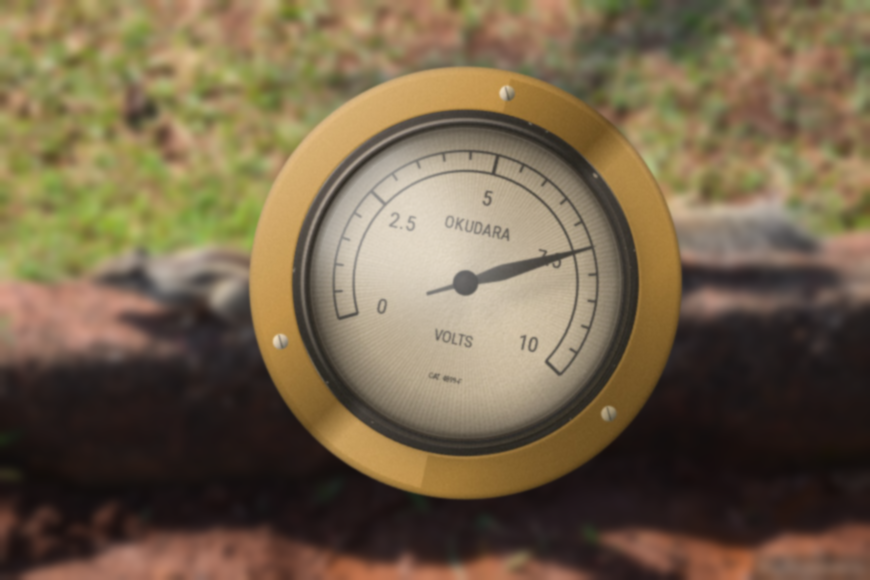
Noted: V 7.5
